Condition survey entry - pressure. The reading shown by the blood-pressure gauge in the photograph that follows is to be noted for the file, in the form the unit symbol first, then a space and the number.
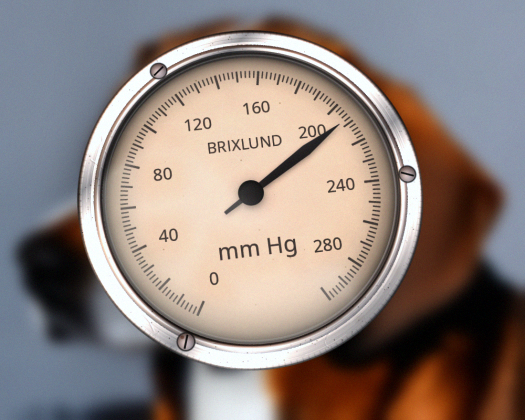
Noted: mmHg 208
